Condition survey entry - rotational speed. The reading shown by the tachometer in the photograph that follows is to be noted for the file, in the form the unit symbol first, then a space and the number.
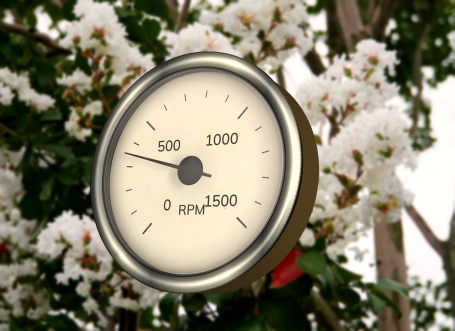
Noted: rpm 350
